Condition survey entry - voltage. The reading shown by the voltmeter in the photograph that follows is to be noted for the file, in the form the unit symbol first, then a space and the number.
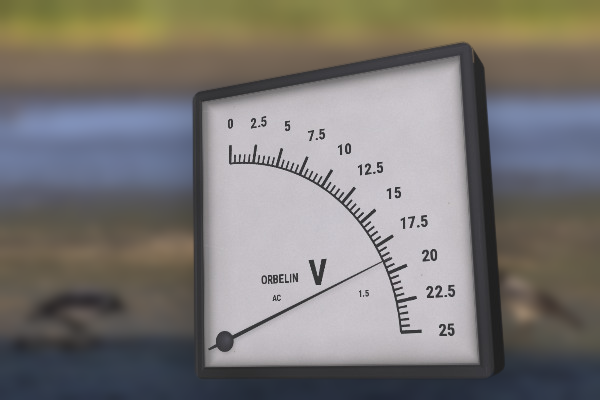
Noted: V 19
